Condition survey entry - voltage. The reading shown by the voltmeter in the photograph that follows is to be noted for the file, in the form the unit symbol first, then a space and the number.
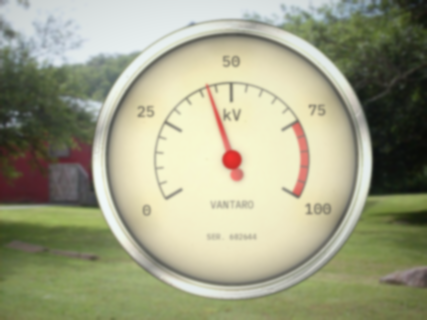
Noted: kV 42.5
